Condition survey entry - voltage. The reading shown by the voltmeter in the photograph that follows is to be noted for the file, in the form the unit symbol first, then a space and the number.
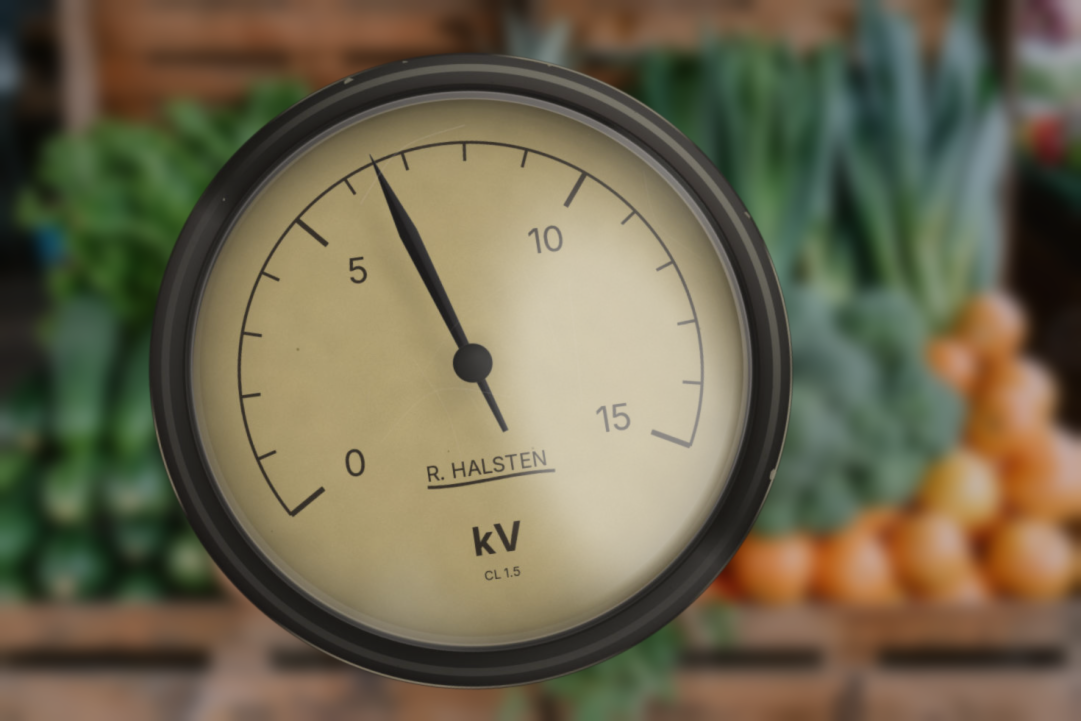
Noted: kV 6.5
